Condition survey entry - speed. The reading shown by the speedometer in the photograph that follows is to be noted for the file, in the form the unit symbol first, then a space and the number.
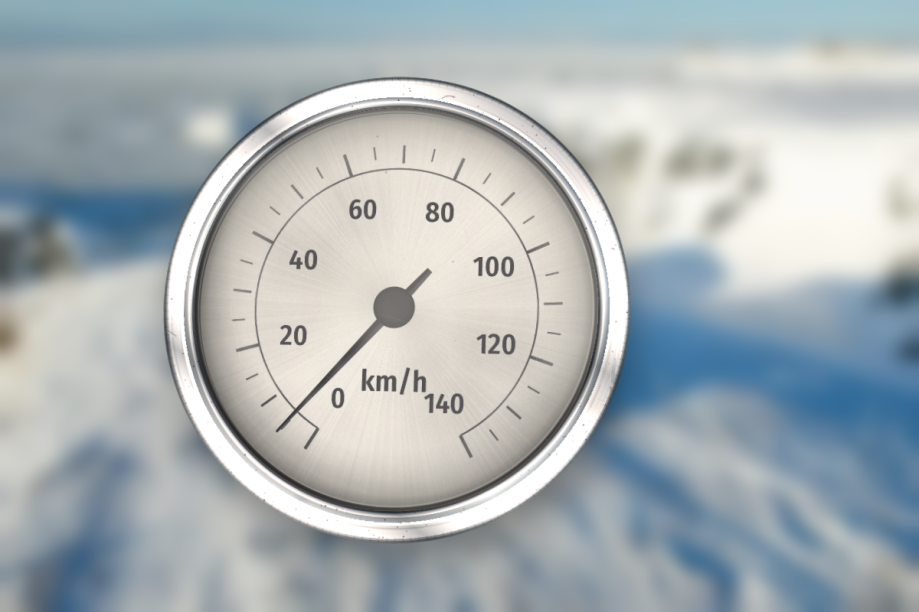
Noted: km/h 5
